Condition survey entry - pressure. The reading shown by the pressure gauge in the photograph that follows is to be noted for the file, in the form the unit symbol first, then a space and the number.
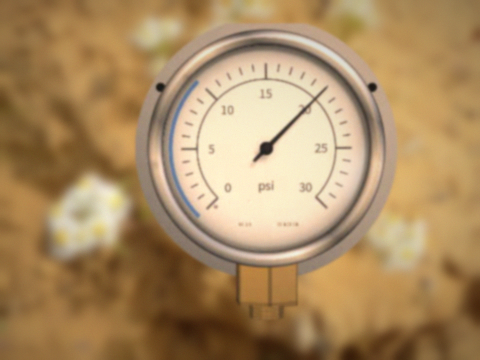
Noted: psi 20
